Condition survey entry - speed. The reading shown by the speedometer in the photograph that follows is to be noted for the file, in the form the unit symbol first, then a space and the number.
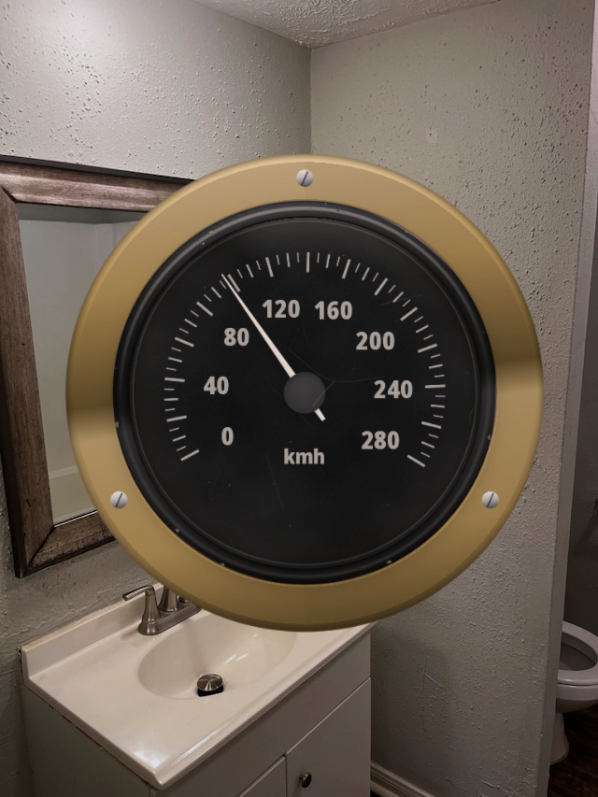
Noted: km/h 97.5
